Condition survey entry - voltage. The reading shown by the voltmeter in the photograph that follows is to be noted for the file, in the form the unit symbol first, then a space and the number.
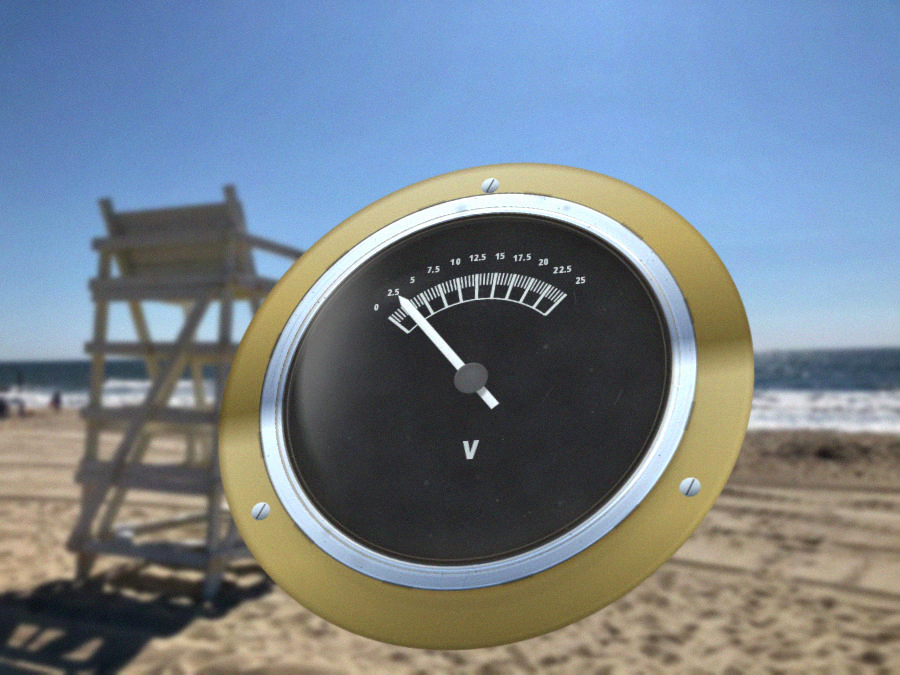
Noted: V 2.5
